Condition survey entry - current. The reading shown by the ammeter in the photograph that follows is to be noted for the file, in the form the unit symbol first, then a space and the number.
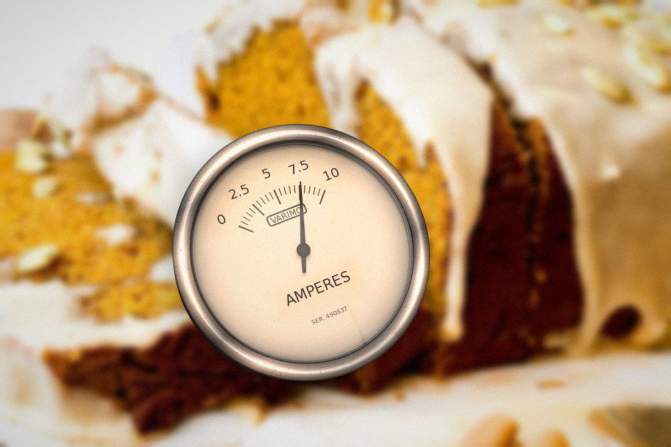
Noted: A 7.5
